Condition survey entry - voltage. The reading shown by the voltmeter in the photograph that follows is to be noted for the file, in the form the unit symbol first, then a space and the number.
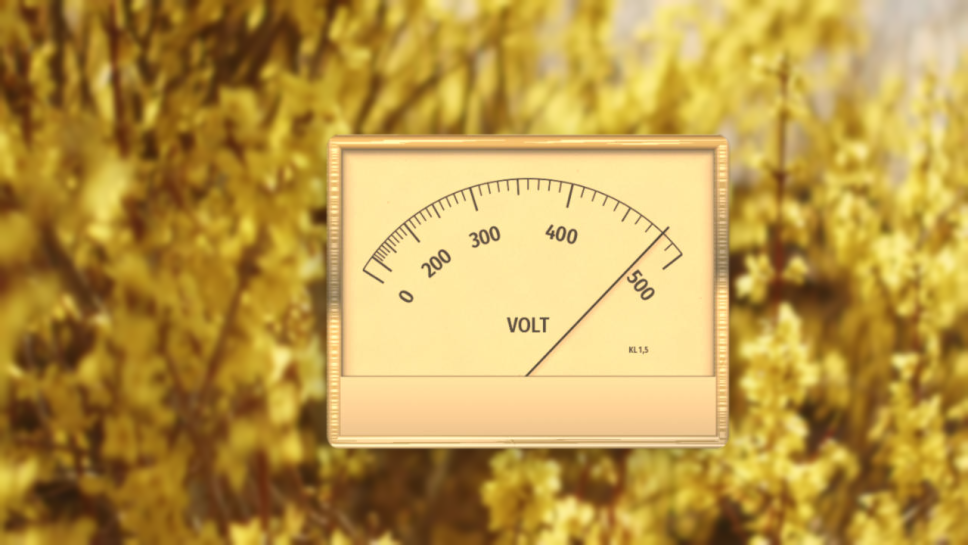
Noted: V 480
